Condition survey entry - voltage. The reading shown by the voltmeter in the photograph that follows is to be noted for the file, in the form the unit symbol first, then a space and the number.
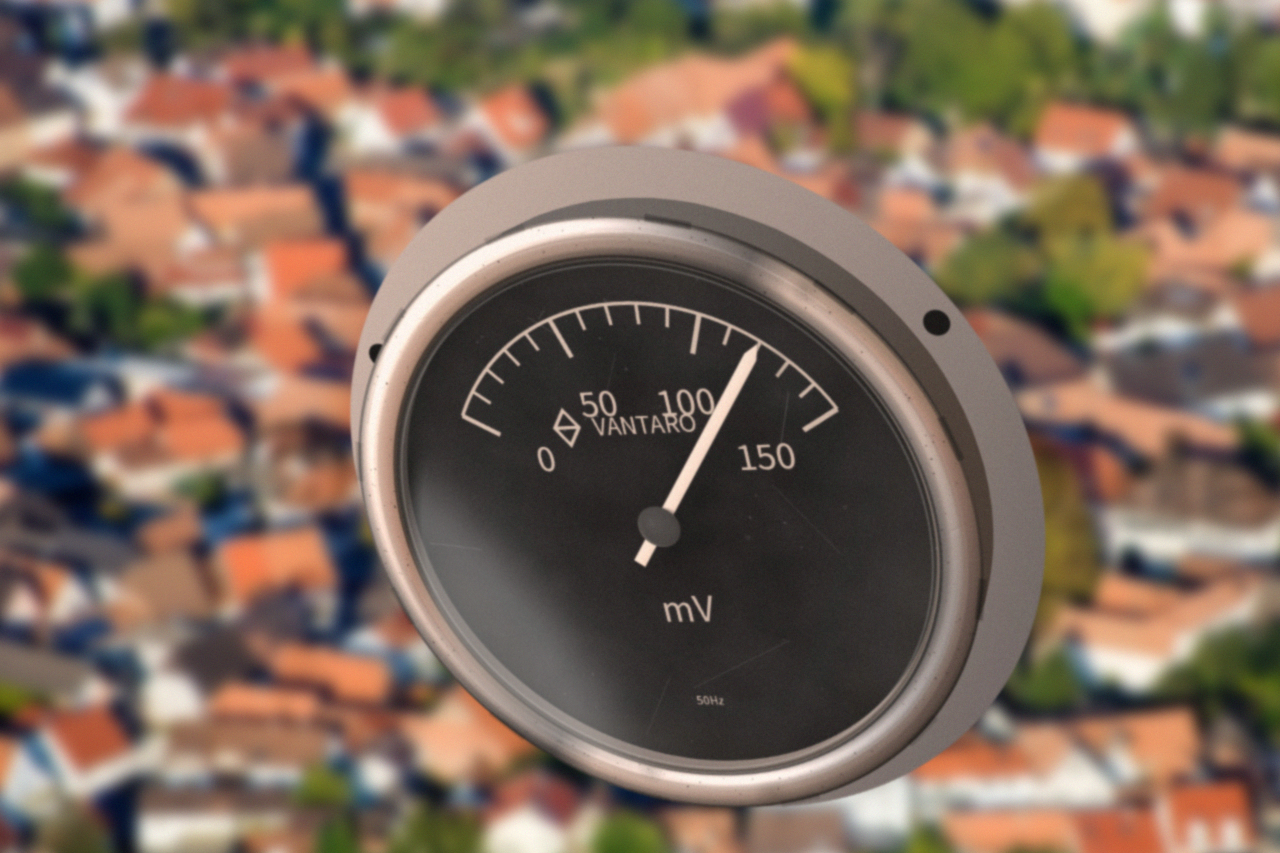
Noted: mV 120
